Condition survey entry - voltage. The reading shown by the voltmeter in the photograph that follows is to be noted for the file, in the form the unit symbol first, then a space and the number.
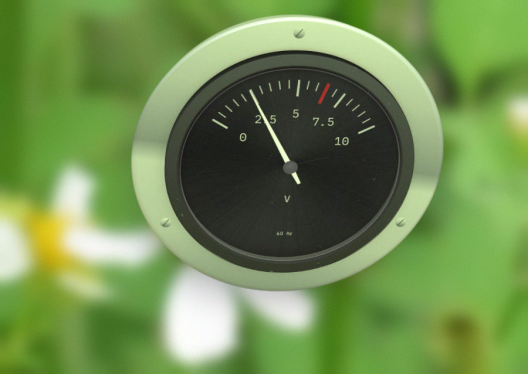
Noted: V 2.5
